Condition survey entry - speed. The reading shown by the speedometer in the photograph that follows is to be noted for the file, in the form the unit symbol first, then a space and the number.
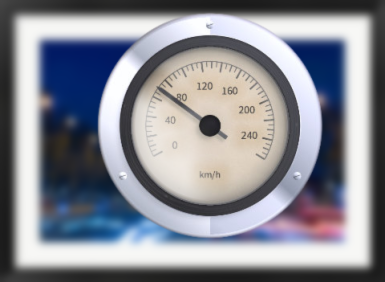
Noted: km/h 70
